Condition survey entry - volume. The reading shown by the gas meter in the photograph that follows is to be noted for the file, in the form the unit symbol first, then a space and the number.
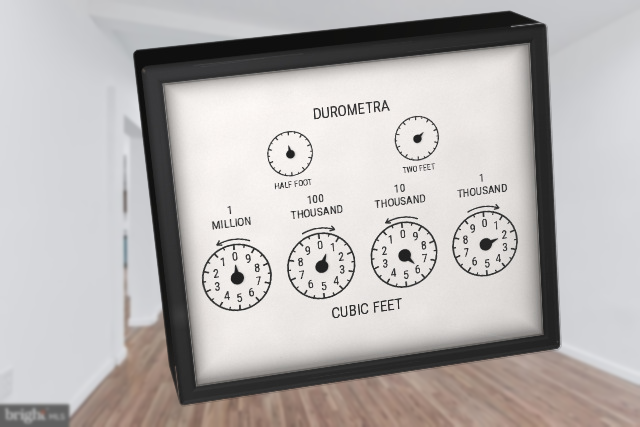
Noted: ft³ 6200
